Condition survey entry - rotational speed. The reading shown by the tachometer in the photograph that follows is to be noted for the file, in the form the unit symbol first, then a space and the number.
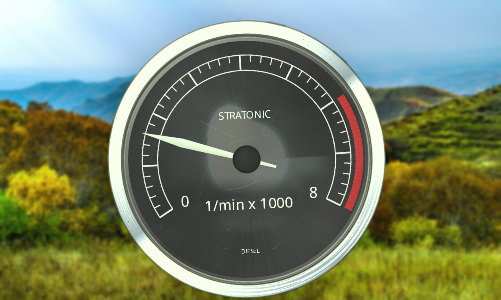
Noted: rpm 1600
